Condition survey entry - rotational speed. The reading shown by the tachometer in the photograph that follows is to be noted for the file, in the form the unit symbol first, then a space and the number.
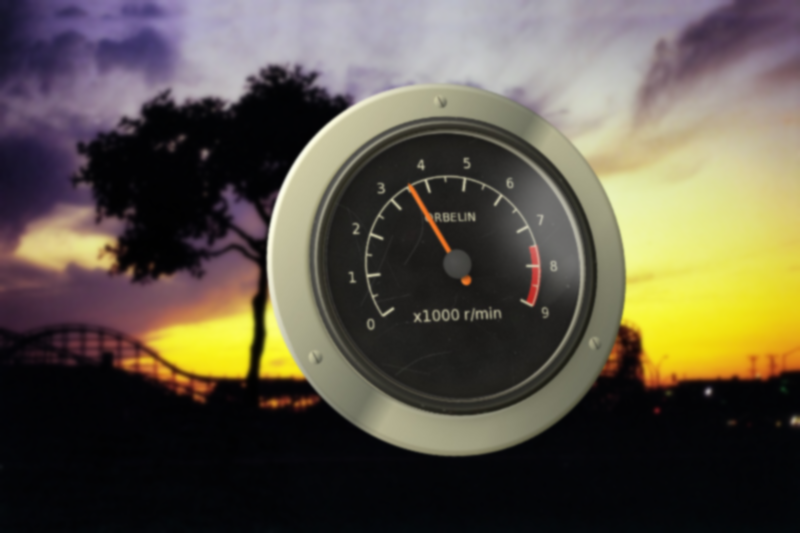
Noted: rpm 3500
